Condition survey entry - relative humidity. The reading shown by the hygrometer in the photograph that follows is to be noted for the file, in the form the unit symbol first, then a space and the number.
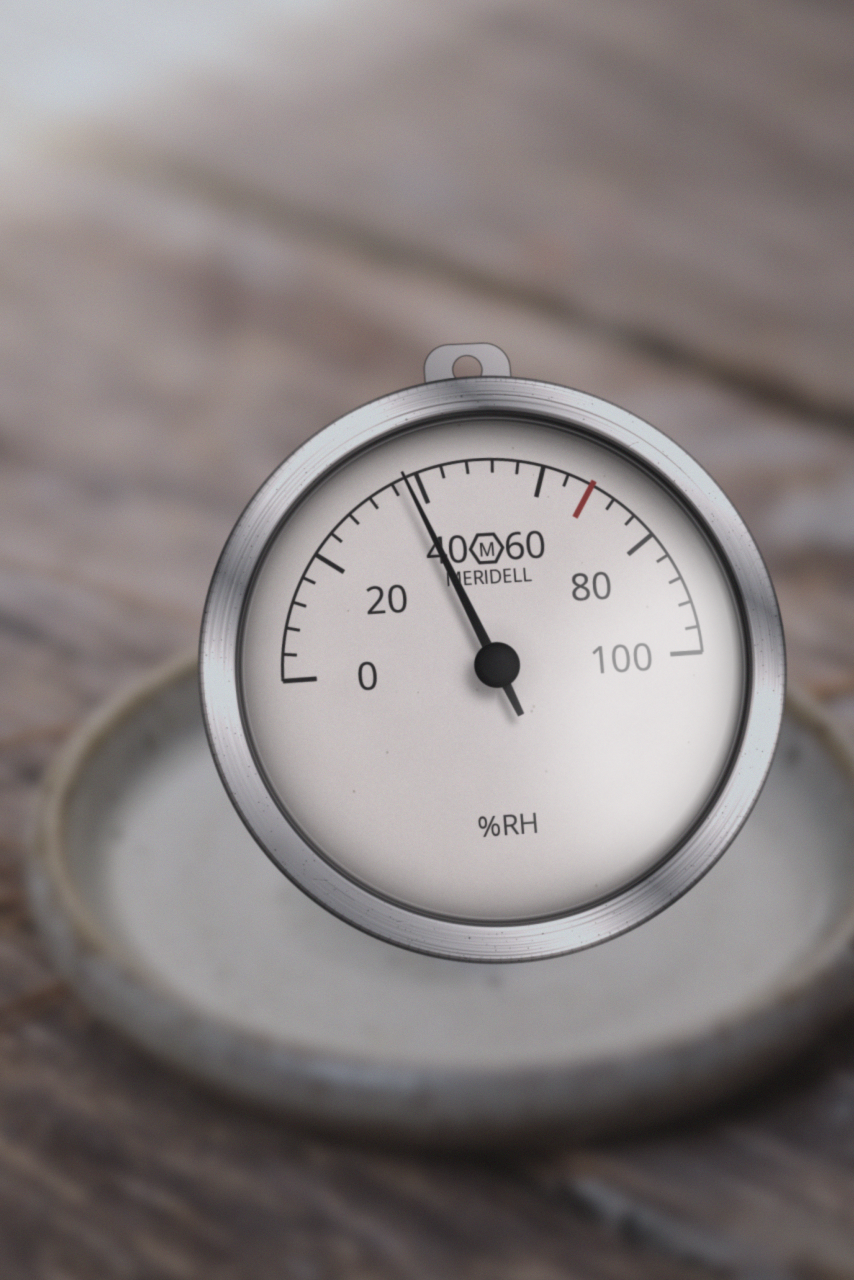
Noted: % 38
